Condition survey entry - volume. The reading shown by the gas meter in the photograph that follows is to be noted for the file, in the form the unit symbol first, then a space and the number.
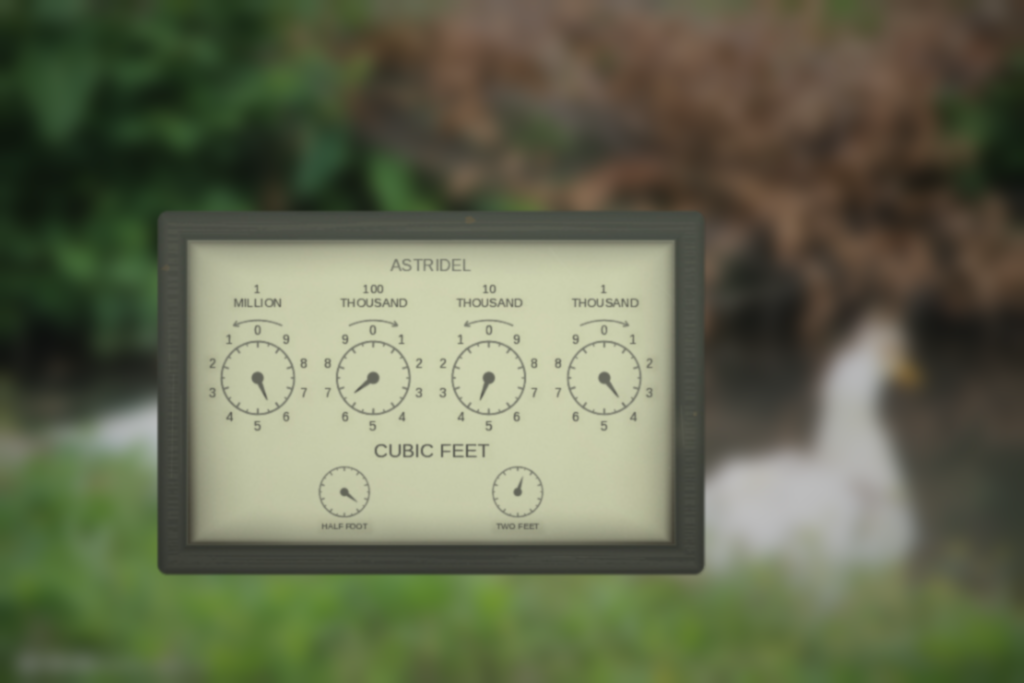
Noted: ft³ 564400
